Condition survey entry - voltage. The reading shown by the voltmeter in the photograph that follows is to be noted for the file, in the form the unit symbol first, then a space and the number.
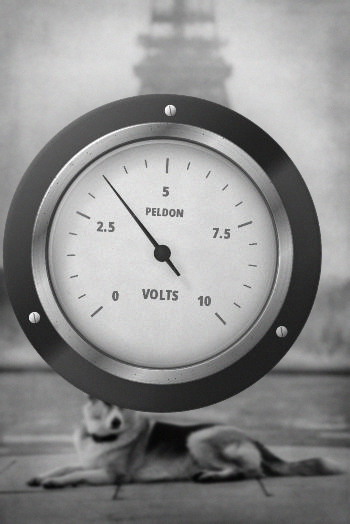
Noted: V 3.5
